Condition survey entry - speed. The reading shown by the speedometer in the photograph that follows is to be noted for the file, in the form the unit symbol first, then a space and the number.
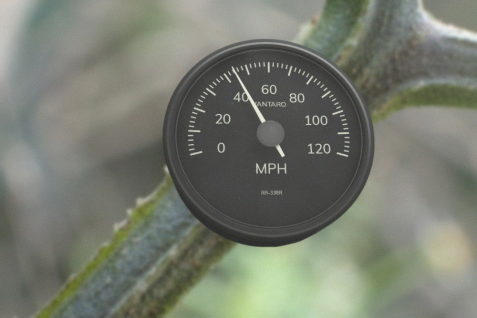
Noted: mph 44
